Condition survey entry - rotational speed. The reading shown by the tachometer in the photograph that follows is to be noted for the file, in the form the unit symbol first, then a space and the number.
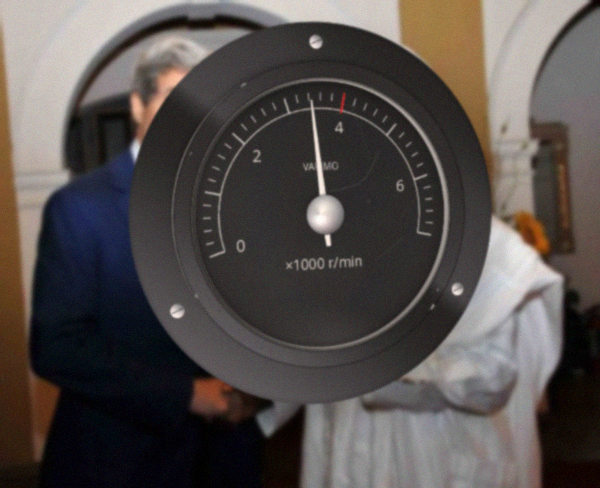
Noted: rpm 3400
